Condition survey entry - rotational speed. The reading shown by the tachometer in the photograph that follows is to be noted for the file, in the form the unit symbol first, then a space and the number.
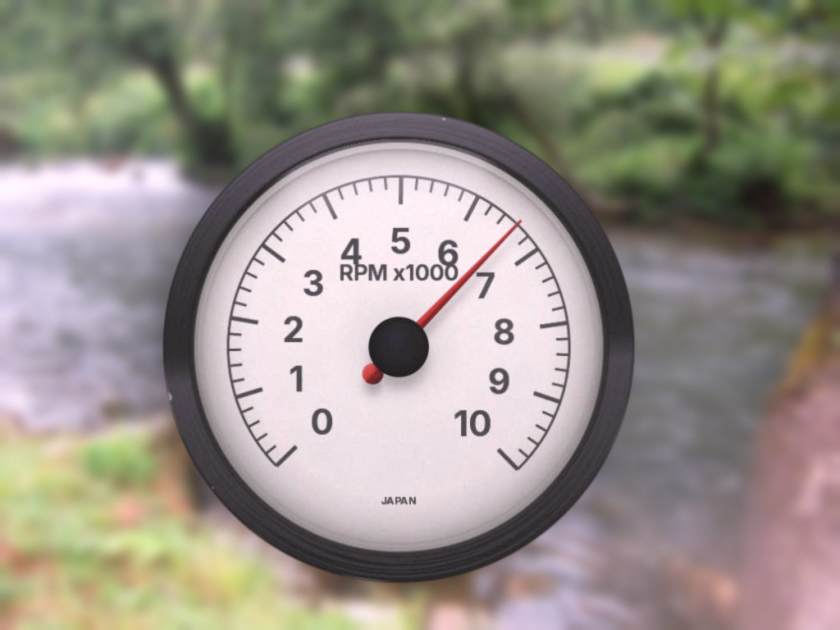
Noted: rpm 6600
